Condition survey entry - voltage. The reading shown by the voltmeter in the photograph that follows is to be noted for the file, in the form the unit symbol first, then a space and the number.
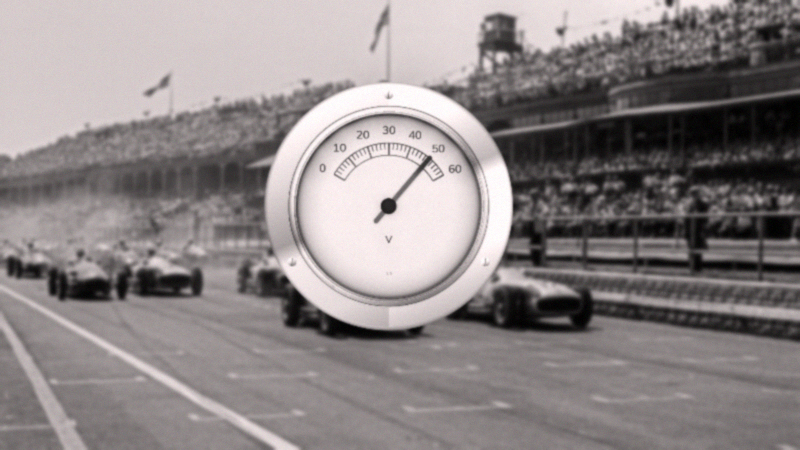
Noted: V 50
